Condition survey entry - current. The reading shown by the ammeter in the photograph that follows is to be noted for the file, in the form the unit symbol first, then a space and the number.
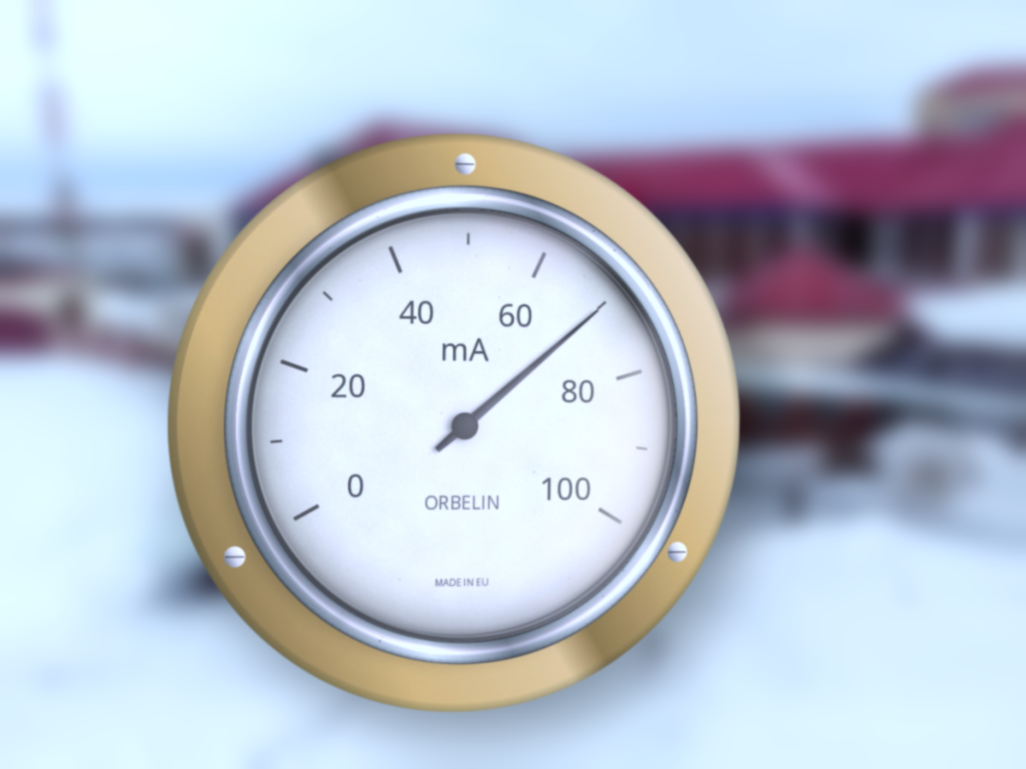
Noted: mA 70
